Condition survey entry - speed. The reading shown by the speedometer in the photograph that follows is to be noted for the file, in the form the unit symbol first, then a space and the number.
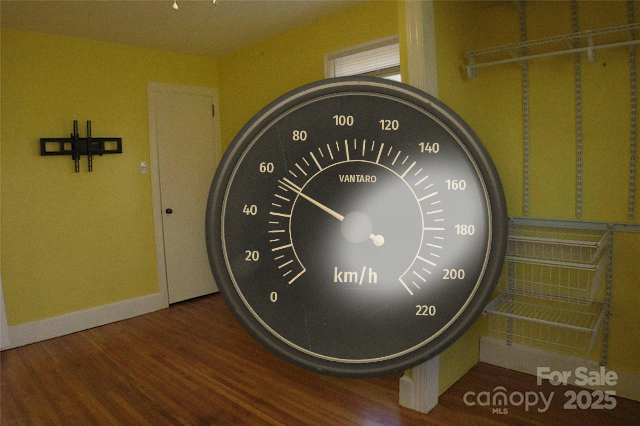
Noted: km/h 57.5
